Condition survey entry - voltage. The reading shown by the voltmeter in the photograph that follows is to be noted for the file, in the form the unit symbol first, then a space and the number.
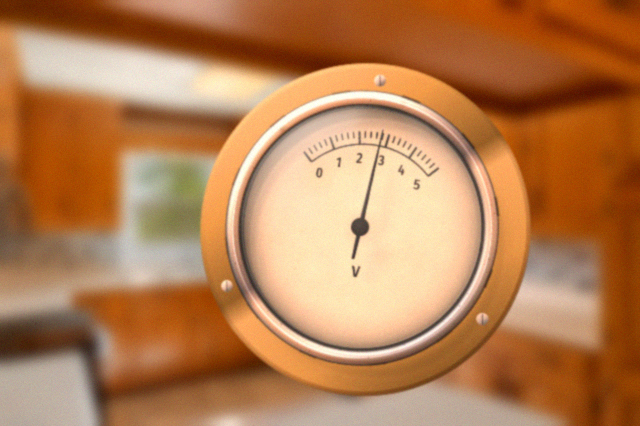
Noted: V 2.8
